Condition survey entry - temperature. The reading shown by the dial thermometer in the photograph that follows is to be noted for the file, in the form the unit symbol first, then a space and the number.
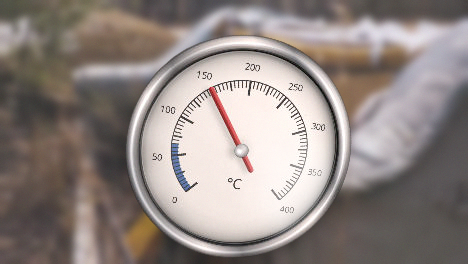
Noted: °C 150
